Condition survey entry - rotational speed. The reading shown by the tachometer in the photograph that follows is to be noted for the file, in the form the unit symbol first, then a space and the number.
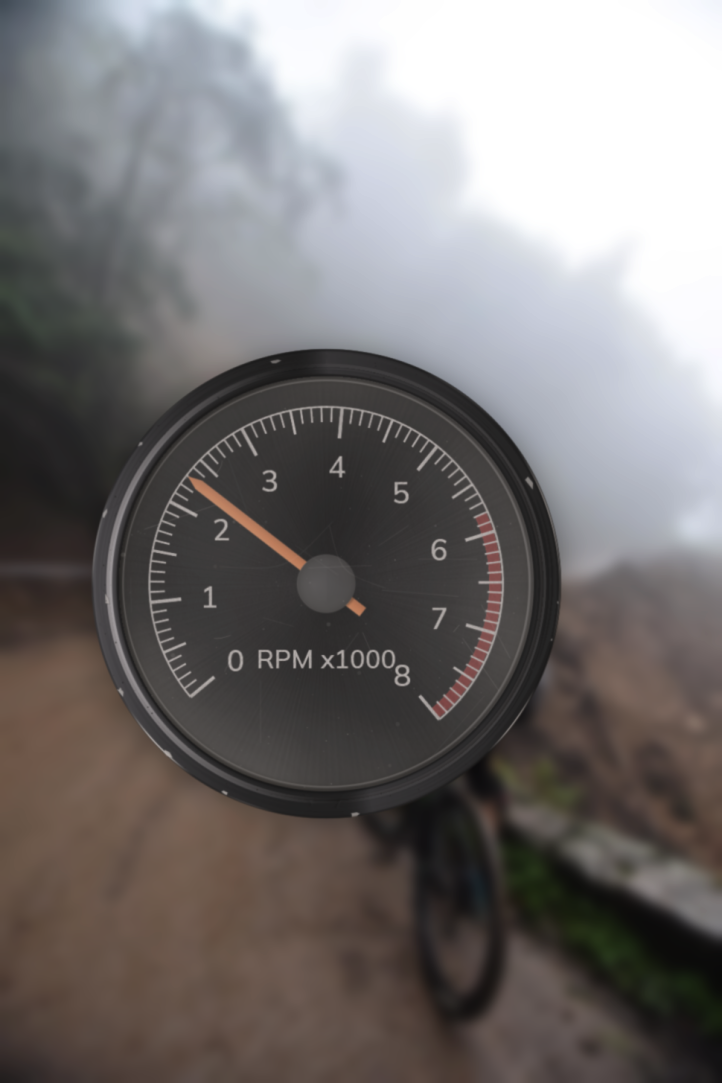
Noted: rpm 2300
